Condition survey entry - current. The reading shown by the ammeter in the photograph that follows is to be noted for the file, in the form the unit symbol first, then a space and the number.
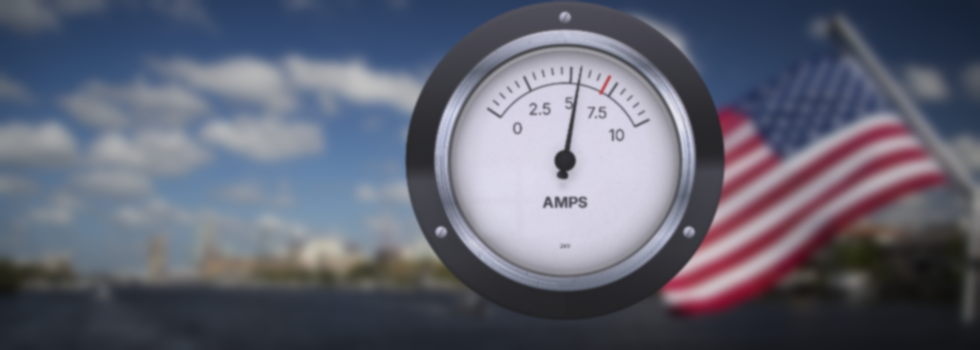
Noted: A 5.5
